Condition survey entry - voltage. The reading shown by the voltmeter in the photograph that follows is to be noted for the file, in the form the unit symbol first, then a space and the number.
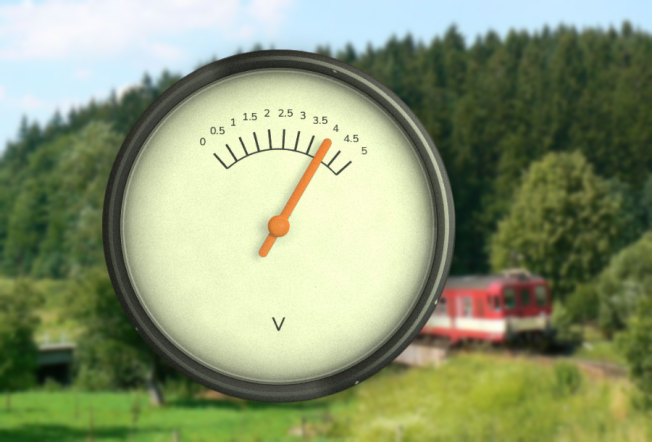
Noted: V 4
